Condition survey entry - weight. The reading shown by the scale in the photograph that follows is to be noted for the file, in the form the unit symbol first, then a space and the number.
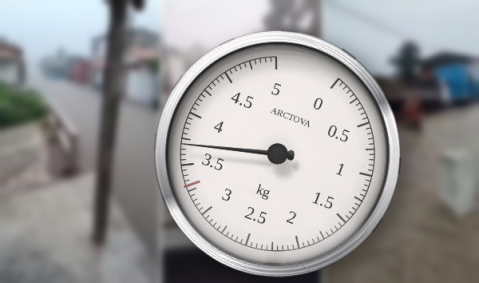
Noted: kg 3.7
